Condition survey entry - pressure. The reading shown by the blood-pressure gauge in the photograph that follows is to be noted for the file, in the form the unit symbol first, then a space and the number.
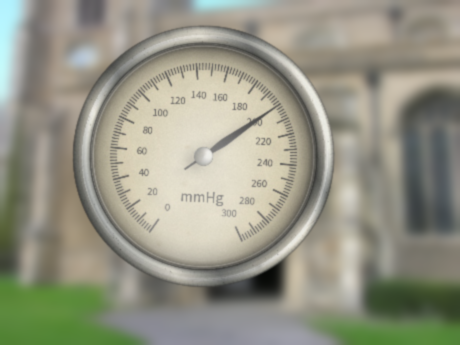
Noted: mmHg 200
